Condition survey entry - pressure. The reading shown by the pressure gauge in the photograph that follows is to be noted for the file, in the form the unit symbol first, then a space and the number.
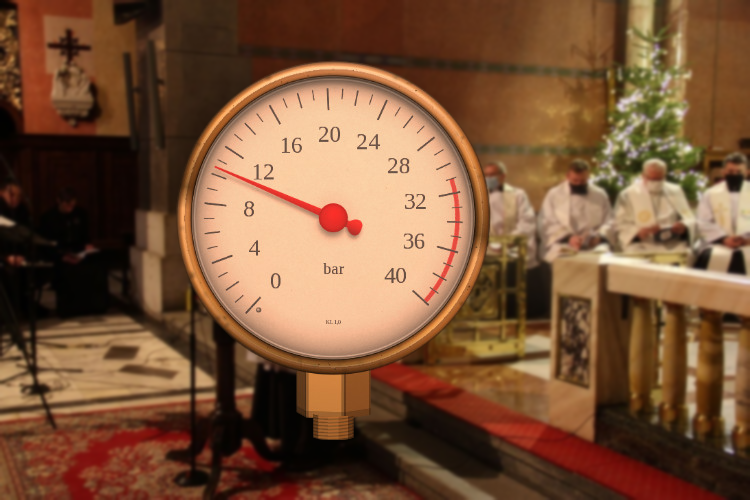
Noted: bar 10.5
